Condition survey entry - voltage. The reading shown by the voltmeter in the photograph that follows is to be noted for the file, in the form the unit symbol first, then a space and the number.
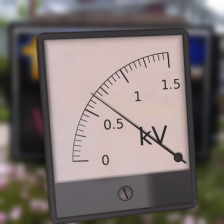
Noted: kV 0.65
